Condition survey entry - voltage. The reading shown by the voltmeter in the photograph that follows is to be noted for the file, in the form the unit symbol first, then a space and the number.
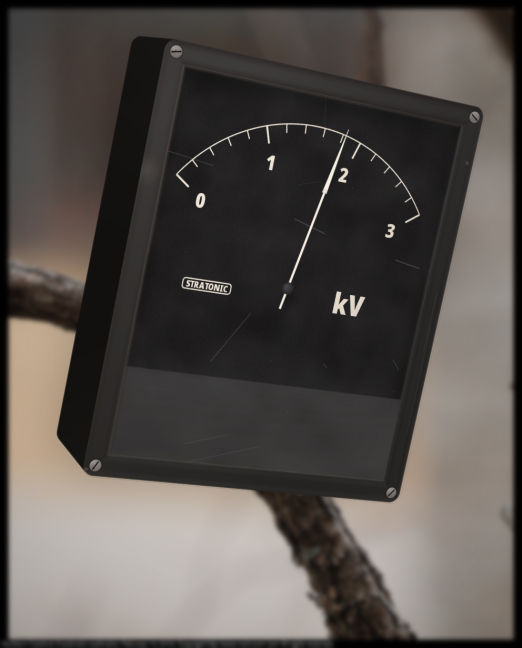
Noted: kV 1.8
